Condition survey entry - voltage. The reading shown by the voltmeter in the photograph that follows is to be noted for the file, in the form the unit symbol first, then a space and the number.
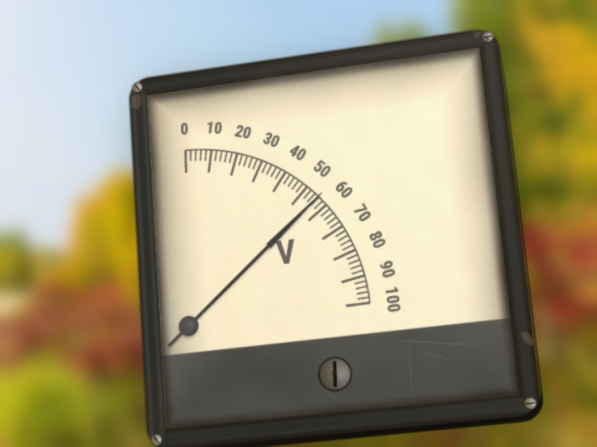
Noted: V 56
